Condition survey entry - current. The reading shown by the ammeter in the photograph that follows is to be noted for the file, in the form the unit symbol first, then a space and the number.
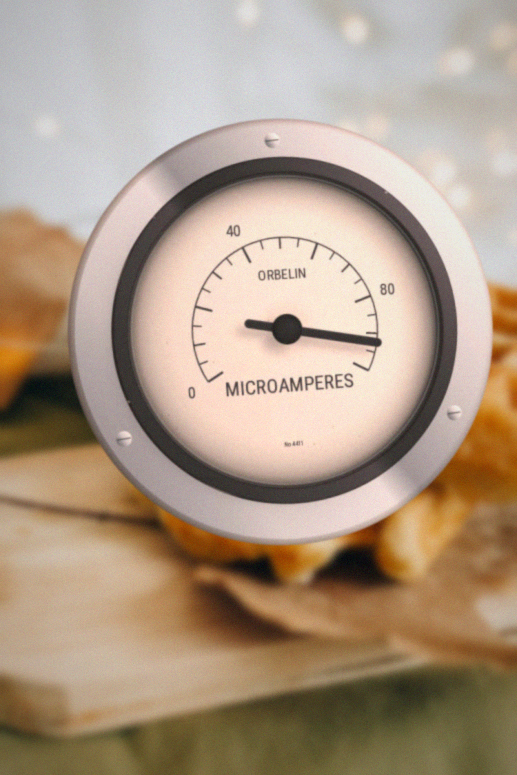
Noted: µA 92.5
